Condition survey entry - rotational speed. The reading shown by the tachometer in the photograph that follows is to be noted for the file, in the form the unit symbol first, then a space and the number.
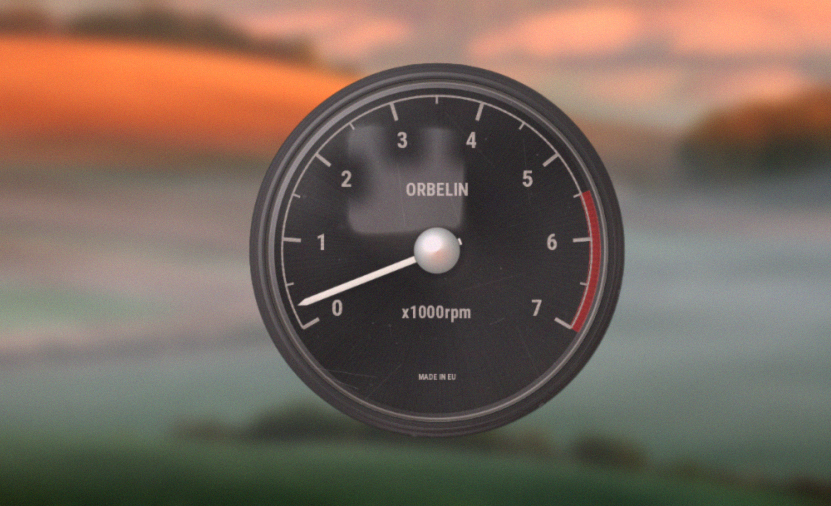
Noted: rpm 250
